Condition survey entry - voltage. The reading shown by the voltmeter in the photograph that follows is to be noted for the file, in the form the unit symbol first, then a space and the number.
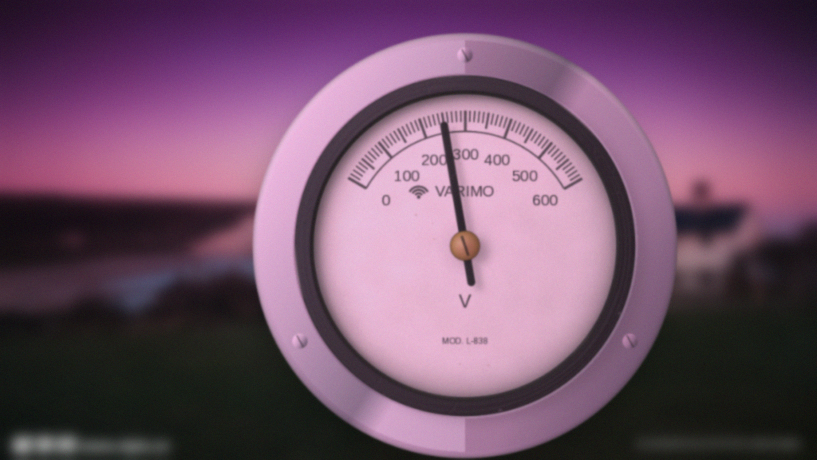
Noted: V 250
